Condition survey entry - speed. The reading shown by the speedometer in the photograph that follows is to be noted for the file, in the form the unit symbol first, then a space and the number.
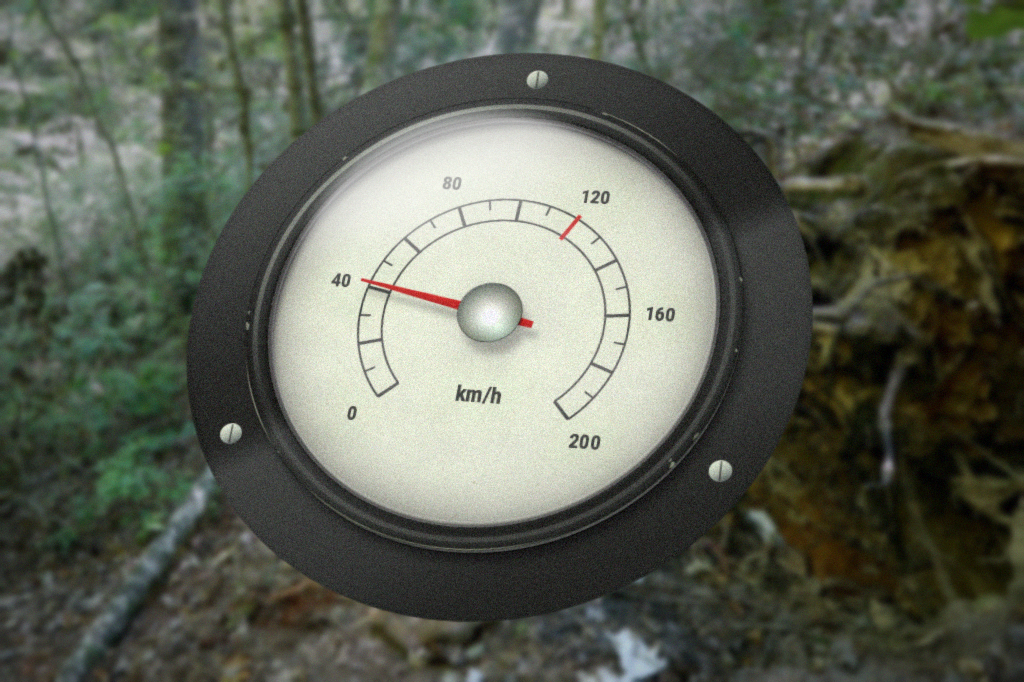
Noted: km/h 40
